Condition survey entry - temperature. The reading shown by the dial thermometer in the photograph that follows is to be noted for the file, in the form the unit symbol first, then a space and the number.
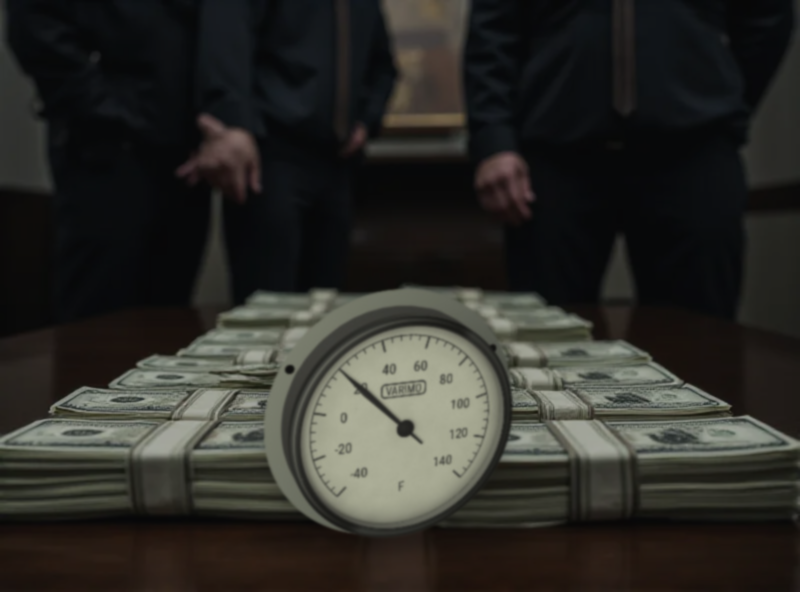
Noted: °F 20
